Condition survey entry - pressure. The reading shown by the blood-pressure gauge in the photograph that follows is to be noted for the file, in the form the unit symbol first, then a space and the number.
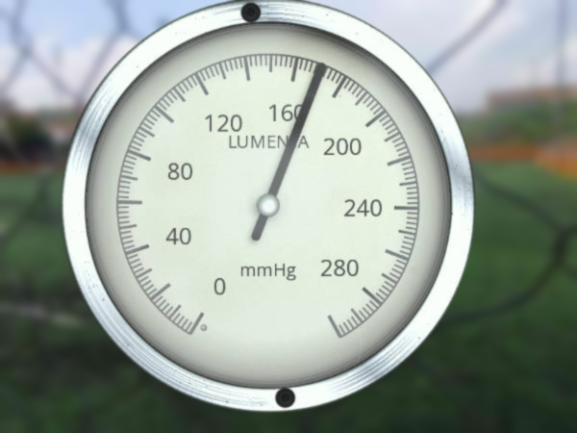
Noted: mmHg 170
